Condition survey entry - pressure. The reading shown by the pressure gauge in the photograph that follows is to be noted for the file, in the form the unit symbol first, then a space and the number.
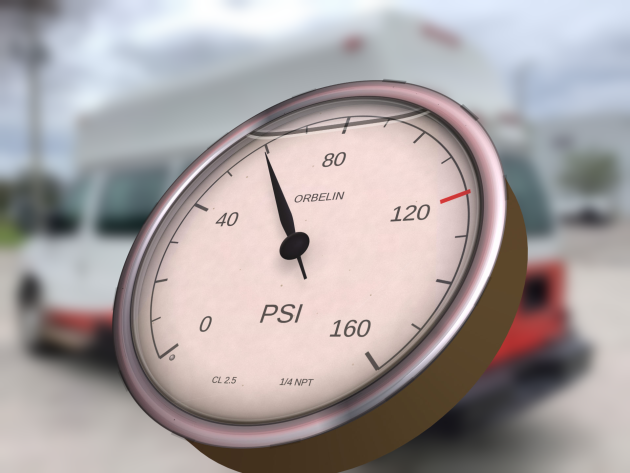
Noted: psi 60
